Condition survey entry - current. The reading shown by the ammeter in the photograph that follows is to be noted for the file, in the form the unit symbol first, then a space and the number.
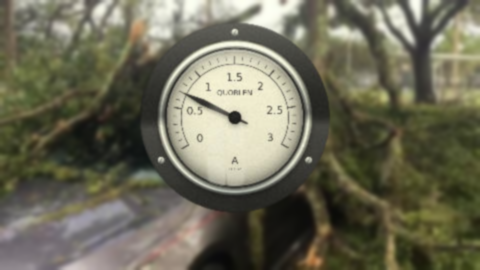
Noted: A 0.7
